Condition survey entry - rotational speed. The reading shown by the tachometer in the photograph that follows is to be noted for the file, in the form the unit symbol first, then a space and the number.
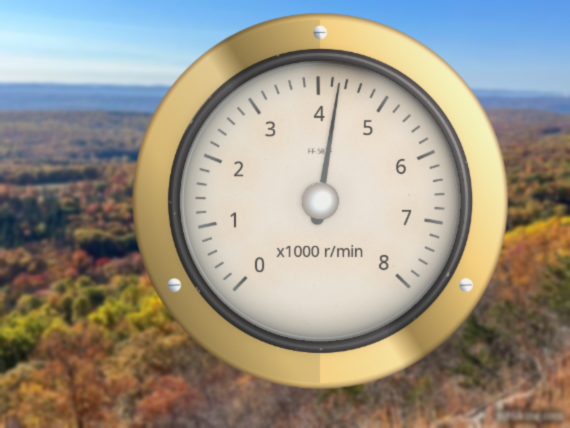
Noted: rpm 4300
